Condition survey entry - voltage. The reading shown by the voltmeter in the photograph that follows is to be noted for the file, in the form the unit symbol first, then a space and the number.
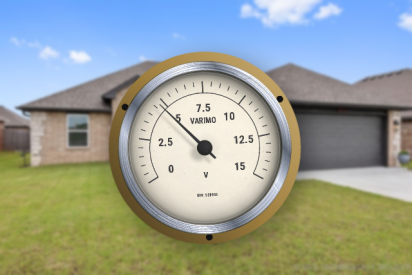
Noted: V 4.75
